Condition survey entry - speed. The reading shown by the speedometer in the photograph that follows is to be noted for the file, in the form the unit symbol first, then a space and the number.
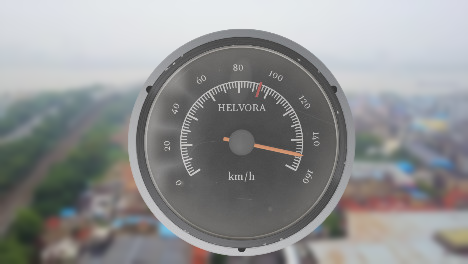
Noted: km/h 150
